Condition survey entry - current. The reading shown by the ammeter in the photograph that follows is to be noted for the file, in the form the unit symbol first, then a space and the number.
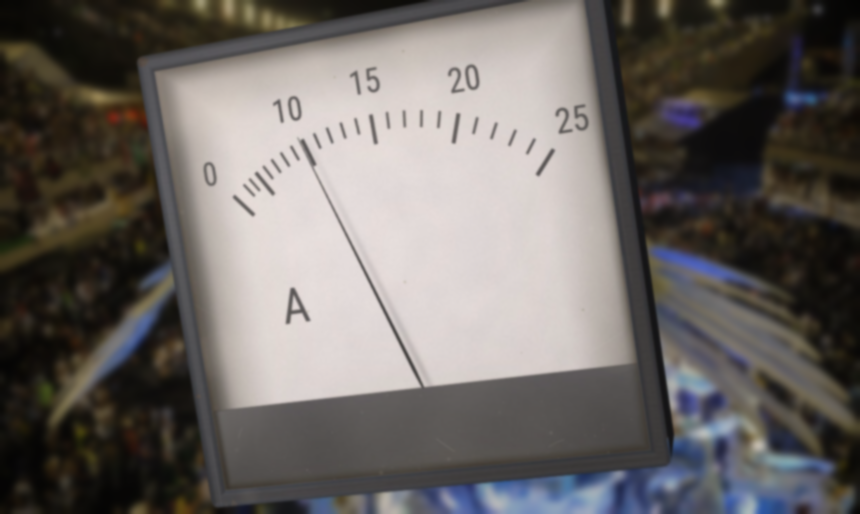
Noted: A 10
